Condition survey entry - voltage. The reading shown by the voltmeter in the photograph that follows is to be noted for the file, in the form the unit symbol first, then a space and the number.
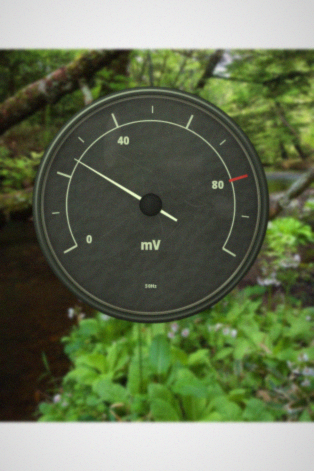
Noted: mV 25
